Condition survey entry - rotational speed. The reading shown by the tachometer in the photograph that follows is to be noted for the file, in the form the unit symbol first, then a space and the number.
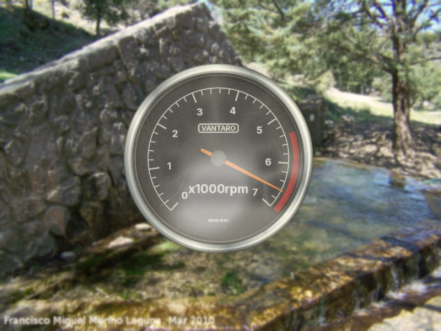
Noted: rpm 6600
